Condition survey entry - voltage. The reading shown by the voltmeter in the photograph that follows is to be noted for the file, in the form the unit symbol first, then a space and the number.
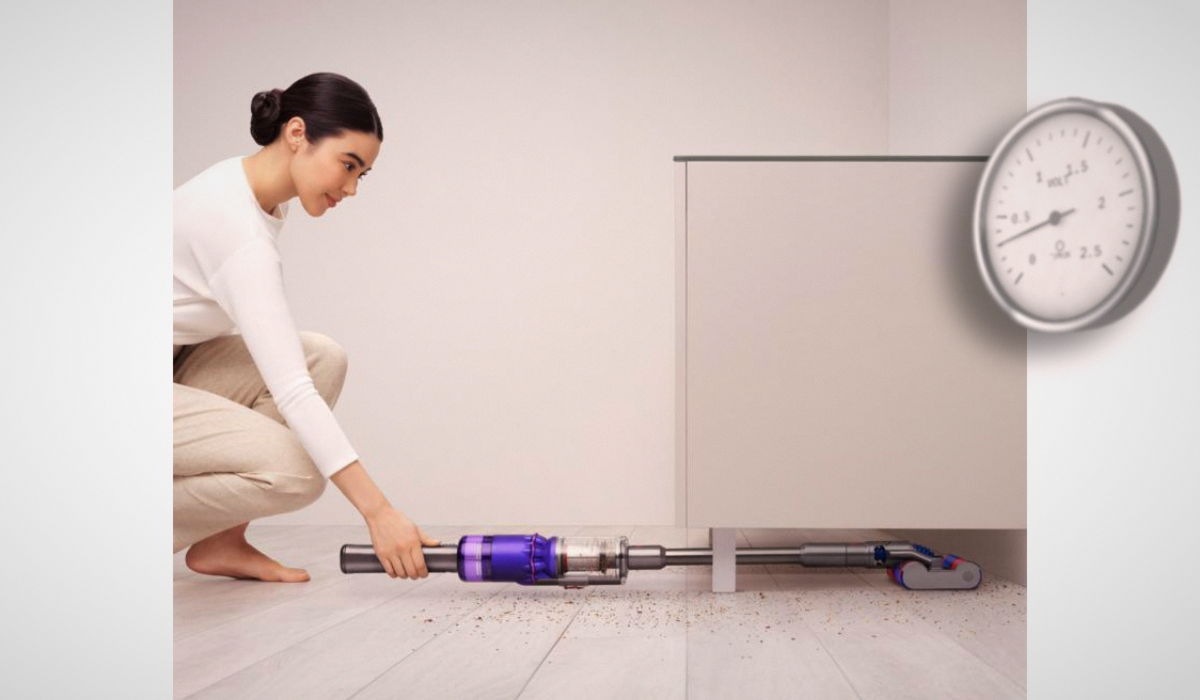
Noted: V 0.3
